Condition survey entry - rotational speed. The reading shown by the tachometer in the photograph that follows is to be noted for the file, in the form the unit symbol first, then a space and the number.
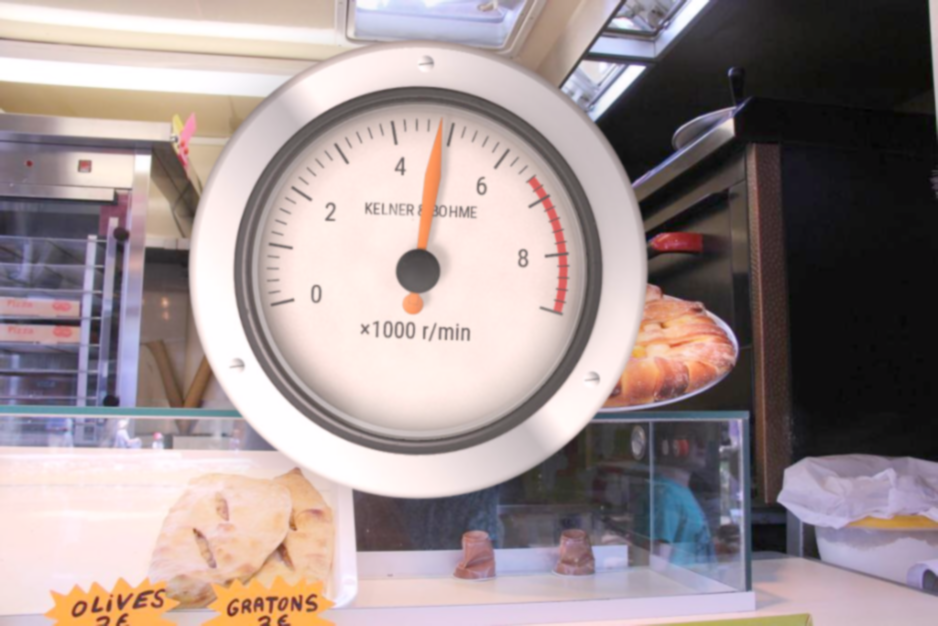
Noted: rpm 4800
